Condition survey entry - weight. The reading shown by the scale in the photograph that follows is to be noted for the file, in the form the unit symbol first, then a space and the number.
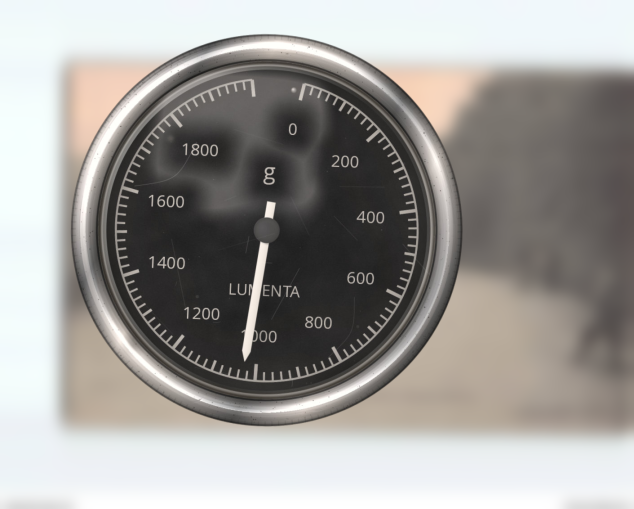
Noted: g 1030
